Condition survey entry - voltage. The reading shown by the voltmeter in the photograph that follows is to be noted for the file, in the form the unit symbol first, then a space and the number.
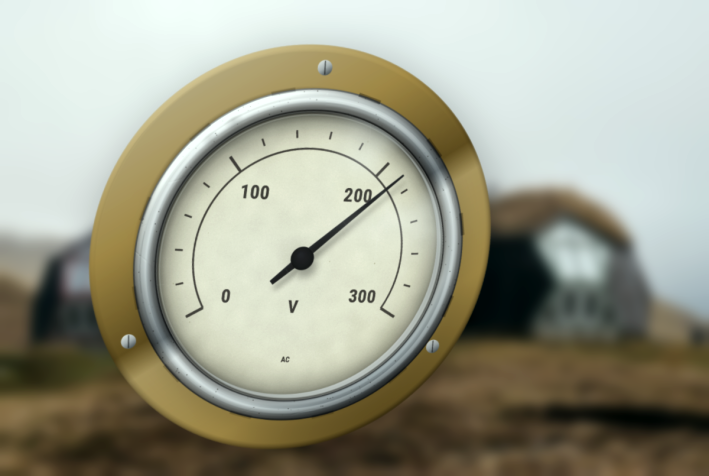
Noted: V 210
